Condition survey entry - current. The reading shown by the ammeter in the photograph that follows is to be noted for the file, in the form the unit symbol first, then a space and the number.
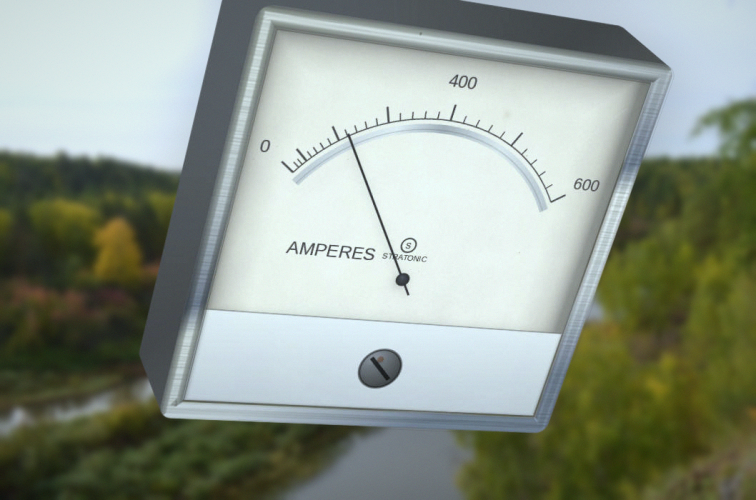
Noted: A 220
